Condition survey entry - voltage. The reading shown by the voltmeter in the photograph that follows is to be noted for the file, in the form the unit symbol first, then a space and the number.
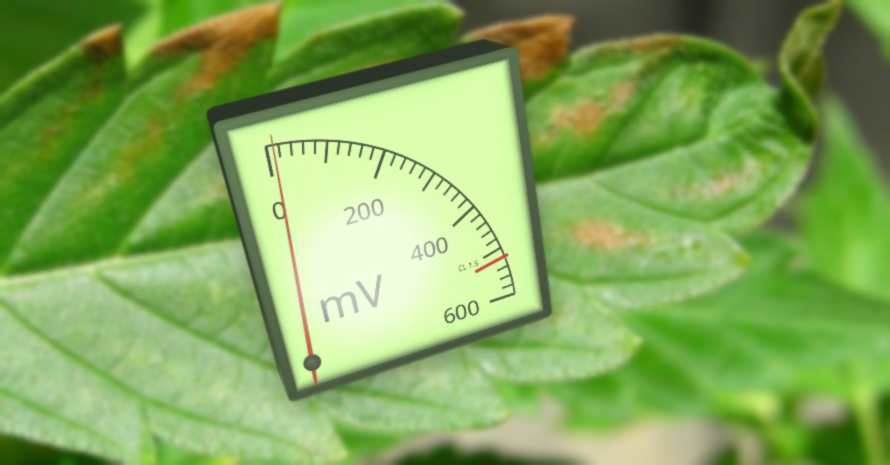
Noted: mV 10
